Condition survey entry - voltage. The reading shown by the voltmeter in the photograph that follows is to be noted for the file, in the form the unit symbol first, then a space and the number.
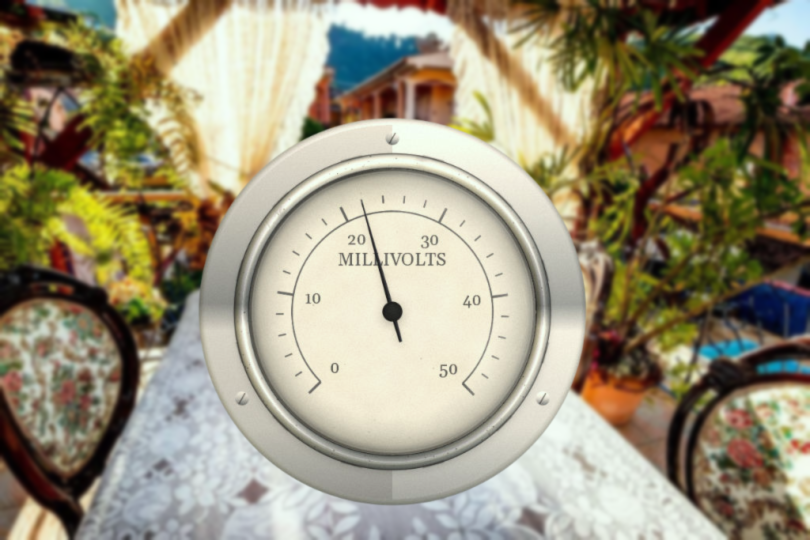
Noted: mV 22
